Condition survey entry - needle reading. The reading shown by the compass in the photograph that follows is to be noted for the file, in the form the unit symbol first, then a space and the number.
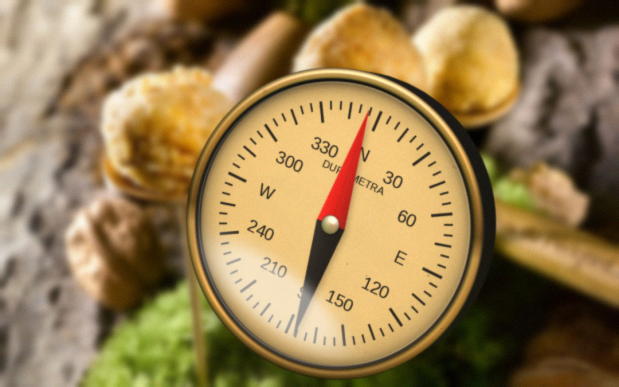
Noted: ° 355
